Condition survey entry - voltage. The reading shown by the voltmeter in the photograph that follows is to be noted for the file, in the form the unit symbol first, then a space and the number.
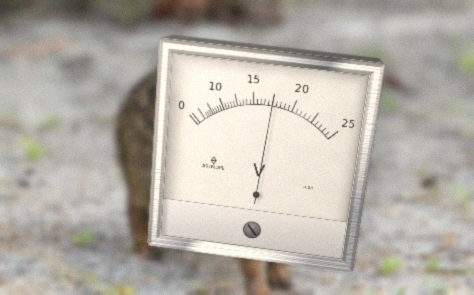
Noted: V 17.5
